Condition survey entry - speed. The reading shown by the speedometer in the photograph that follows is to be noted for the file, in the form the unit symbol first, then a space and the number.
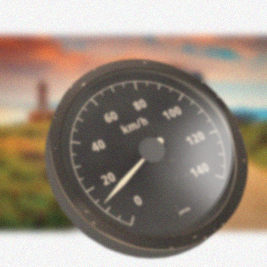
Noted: km/h 12.5
